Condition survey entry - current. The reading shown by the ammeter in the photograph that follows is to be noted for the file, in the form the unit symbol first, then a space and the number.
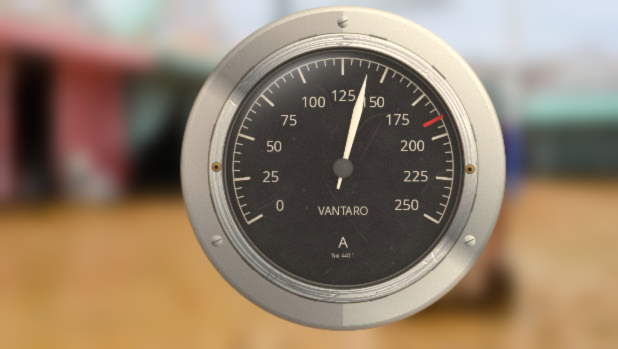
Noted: A 140
